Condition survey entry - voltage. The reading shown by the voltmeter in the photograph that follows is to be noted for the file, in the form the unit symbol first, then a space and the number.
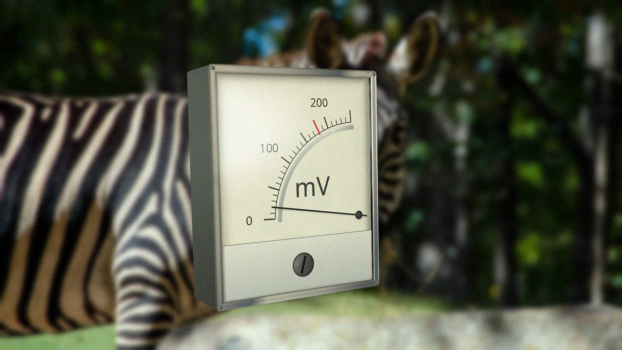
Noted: mV 20
